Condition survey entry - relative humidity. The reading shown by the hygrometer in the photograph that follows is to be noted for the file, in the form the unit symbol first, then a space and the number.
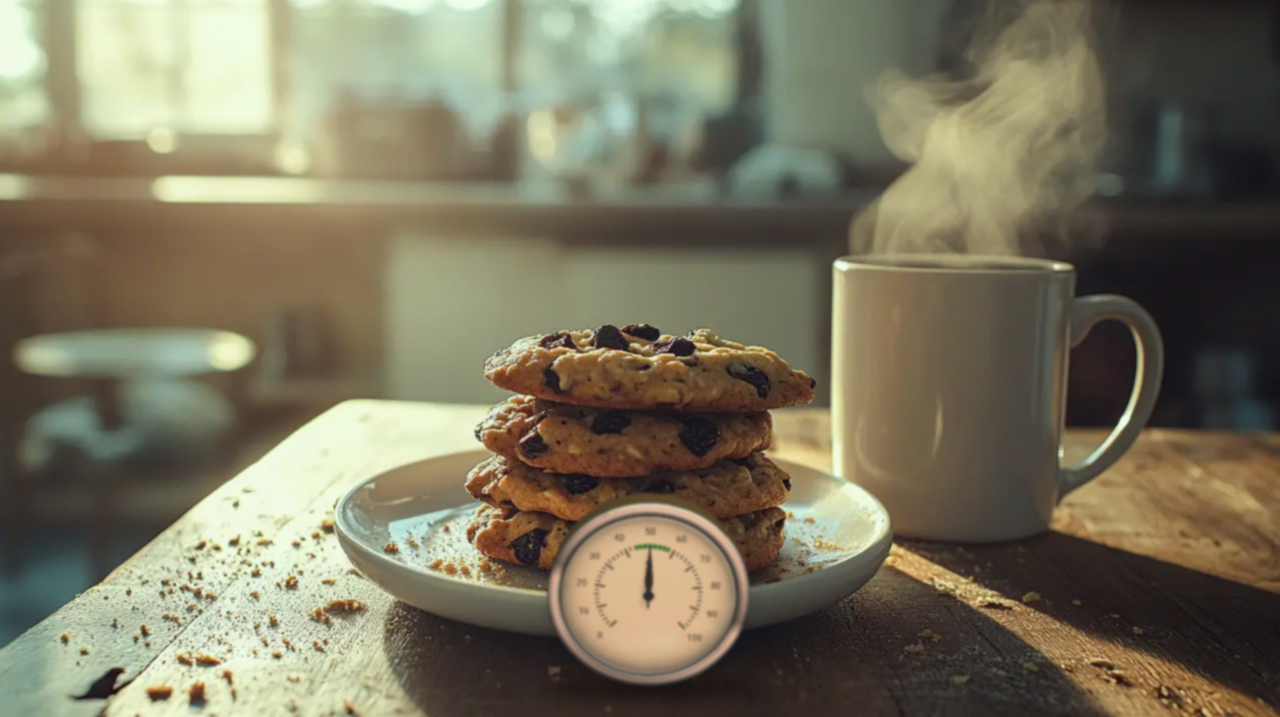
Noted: % 50
